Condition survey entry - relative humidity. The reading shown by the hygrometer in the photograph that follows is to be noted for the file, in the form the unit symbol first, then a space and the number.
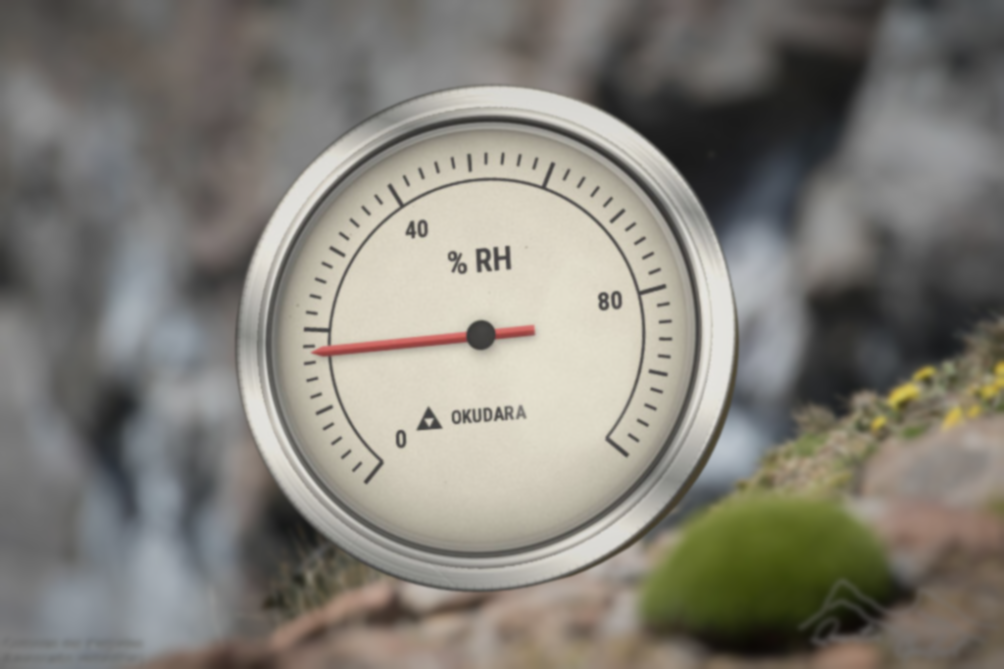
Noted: % 17
